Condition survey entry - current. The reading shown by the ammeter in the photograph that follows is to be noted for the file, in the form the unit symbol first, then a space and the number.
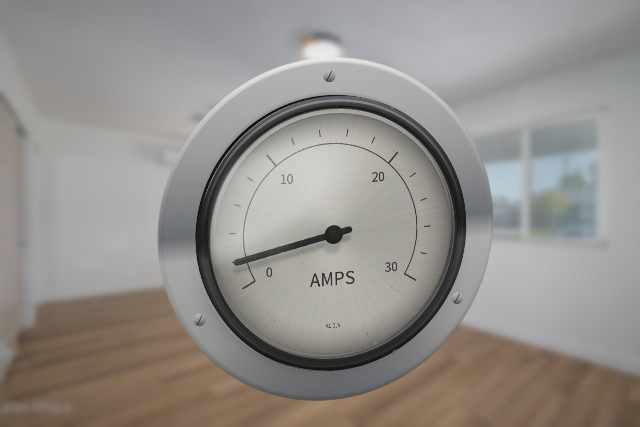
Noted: A 2
